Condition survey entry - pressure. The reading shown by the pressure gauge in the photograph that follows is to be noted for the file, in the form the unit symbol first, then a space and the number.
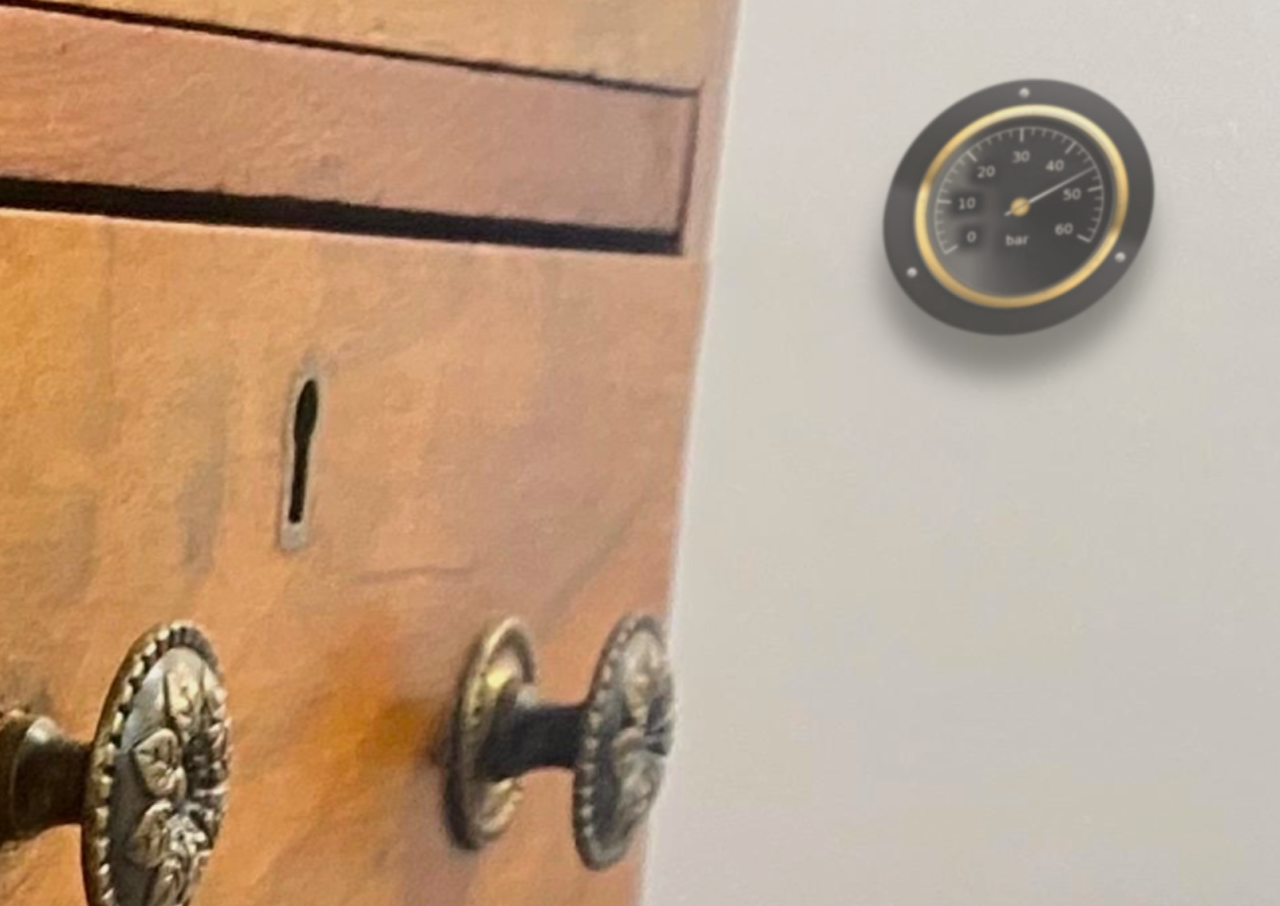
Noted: bar 46
